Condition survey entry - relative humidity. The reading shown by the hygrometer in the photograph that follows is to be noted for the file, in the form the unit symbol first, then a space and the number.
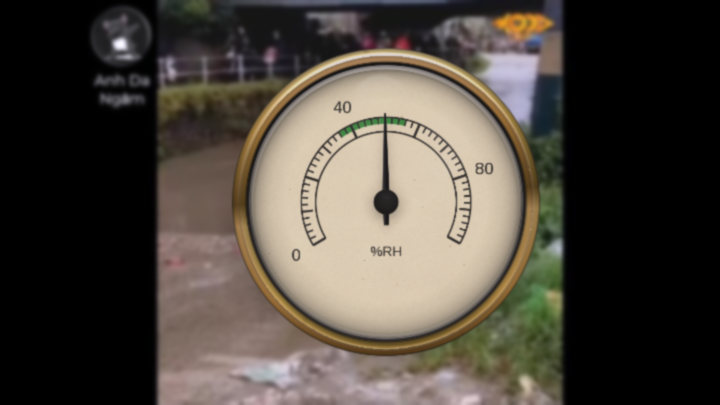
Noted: % 50
